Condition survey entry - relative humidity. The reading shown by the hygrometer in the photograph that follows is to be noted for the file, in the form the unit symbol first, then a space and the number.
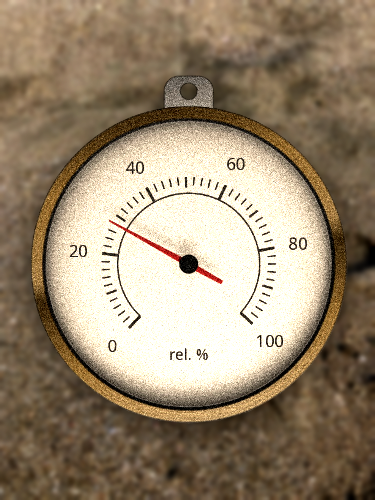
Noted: % 28
